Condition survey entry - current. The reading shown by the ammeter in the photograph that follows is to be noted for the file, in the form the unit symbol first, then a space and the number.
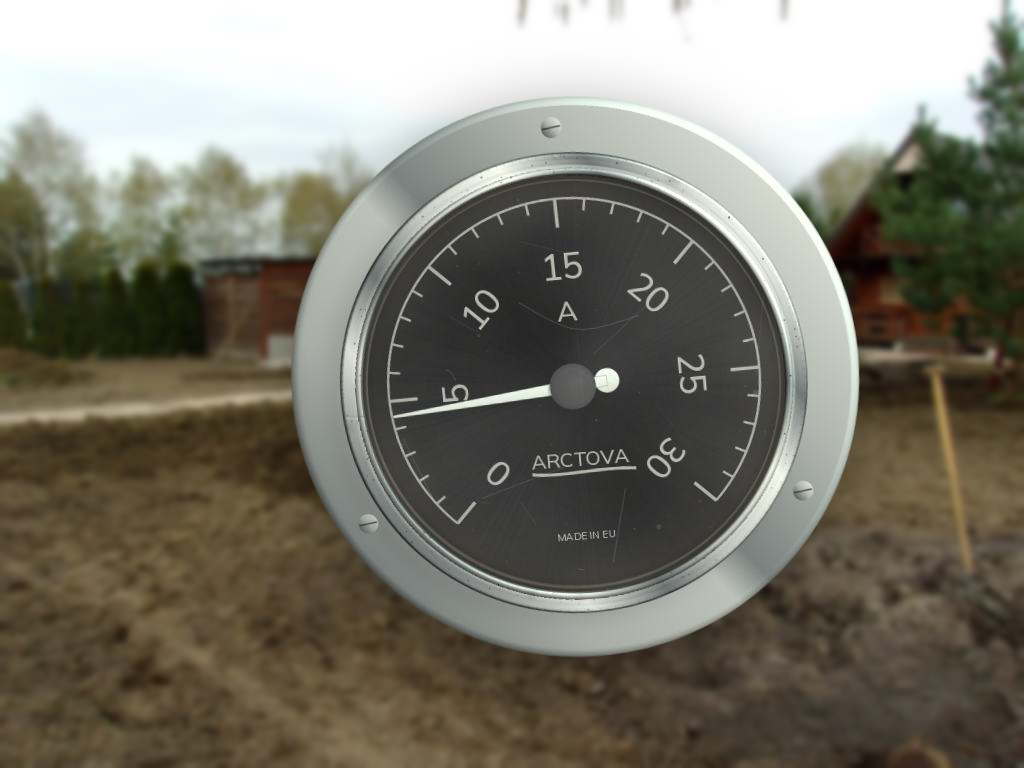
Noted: A 4.5
